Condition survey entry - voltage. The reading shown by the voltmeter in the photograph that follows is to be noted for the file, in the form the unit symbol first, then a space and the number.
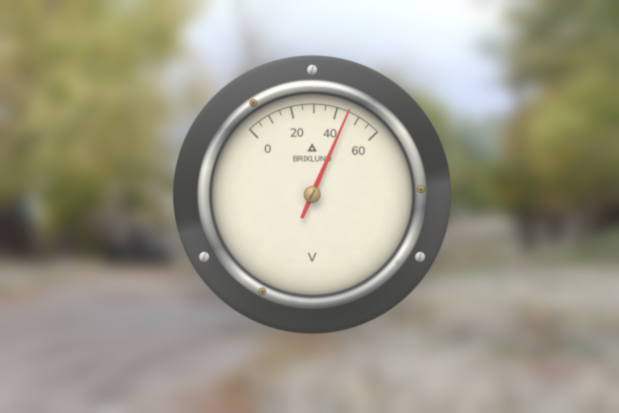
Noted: V 45
